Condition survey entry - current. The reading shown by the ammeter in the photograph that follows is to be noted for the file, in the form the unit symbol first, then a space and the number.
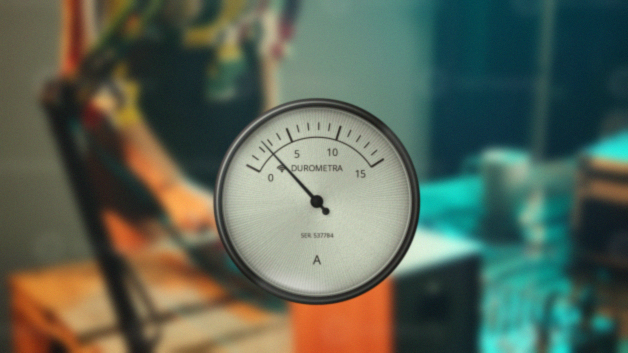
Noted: A 2.5
